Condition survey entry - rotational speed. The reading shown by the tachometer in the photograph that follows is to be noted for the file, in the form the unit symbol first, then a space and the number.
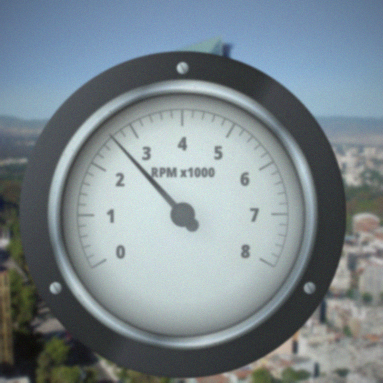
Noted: rpm 2600
